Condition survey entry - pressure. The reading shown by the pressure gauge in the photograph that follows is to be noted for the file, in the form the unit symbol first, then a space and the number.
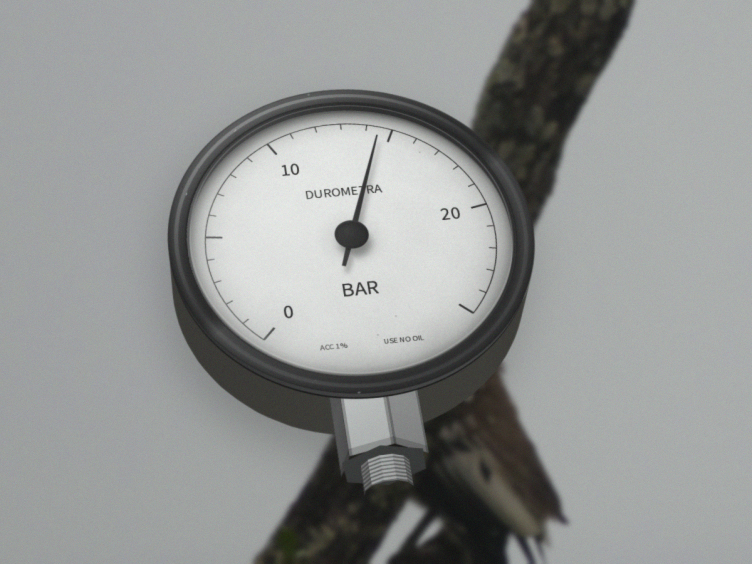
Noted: bar 14.5
